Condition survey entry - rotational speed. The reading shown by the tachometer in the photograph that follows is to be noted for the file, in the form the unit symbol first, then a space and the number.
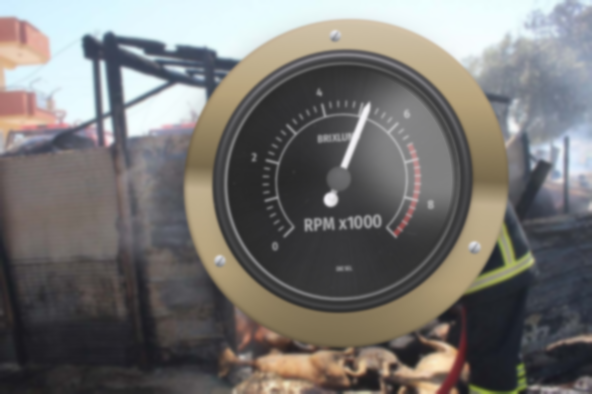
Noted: rpm 5200
